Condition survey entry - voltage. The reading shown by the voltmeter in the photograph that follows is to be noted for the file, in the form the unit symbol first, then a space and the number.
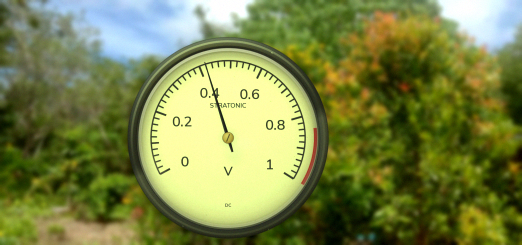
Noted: V 0.42
